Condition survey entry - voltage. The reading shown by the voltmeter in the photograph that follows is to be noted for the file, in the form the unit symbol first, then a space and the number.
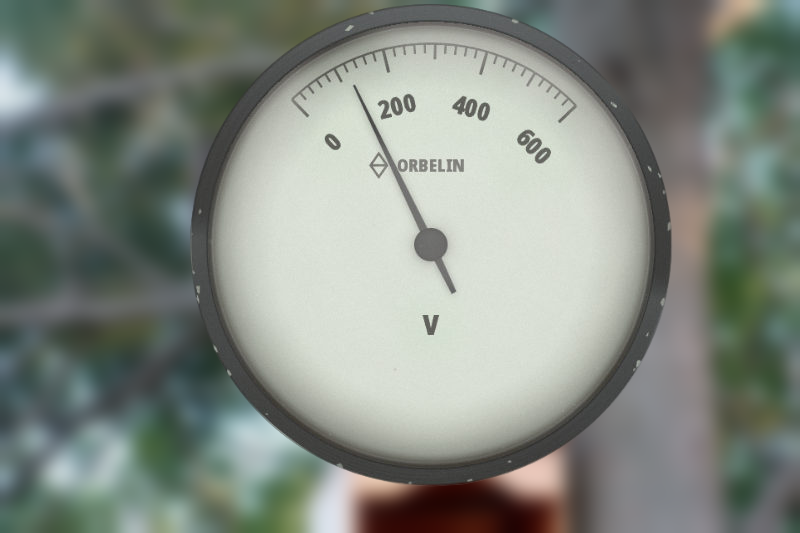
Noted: V 120
